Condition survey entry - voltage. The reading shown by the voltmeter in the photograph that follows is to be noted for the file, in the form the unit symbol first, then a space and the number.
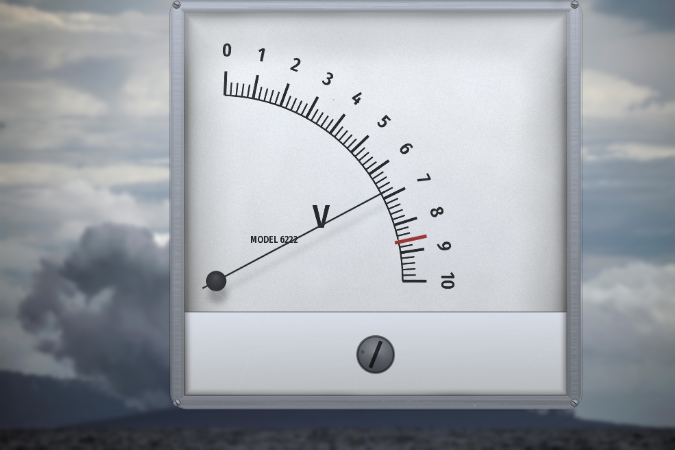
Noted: V 6.8
